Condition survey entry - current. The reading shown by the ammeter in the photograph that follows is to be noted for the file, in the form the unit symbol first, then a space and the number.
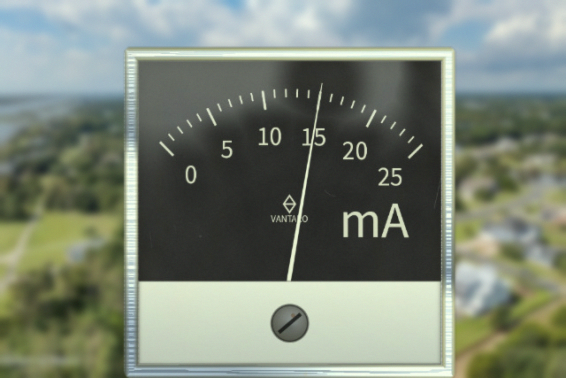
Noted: mA 15
